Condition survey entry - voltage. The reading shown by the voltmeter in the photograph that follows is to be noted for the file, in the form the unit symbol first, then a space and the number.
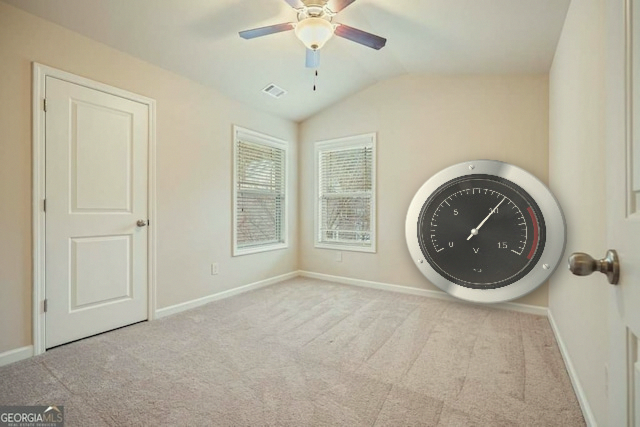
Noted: V 10
